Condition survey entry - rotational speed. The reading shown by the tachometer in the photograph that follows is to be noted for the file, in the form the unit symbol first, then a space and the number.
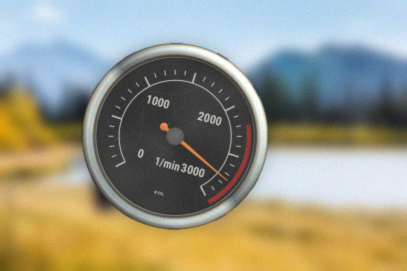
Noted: rpm 2750
